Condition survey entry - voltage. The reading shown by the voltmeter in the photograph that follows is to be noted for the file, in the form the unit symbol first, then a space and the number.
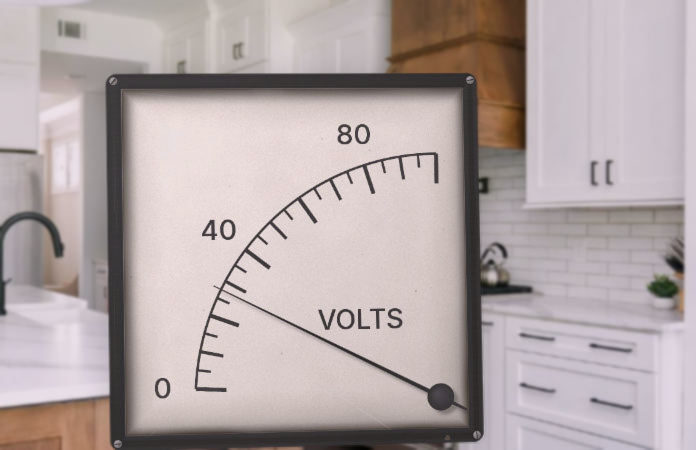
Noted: V 27.5
